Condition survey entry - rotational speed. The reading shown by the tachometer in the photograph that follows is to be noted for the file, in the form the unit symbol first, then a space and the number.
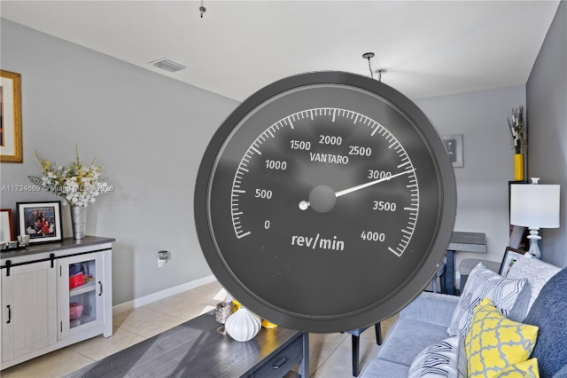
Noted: rpm 3100
